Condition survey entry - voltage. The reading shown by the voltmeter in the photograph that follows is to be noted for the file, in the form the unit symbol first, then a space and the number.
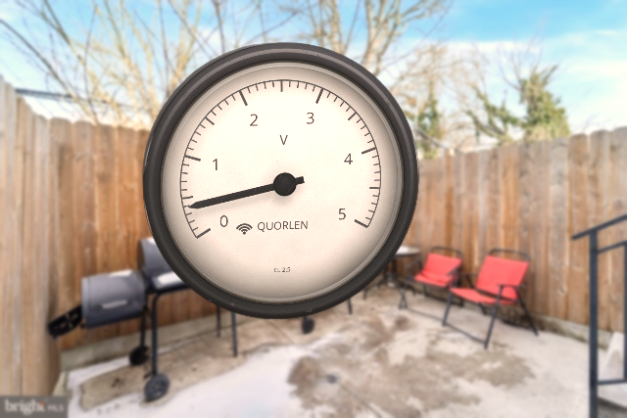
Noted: V 0.4
